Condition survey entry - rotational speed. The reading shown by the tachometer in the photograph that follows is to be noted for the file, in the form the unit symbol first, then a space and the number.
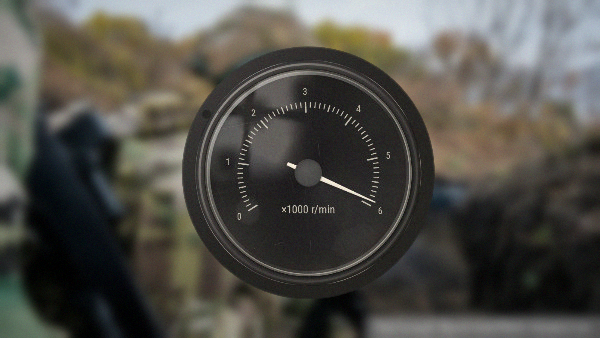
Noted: rpm 5900
